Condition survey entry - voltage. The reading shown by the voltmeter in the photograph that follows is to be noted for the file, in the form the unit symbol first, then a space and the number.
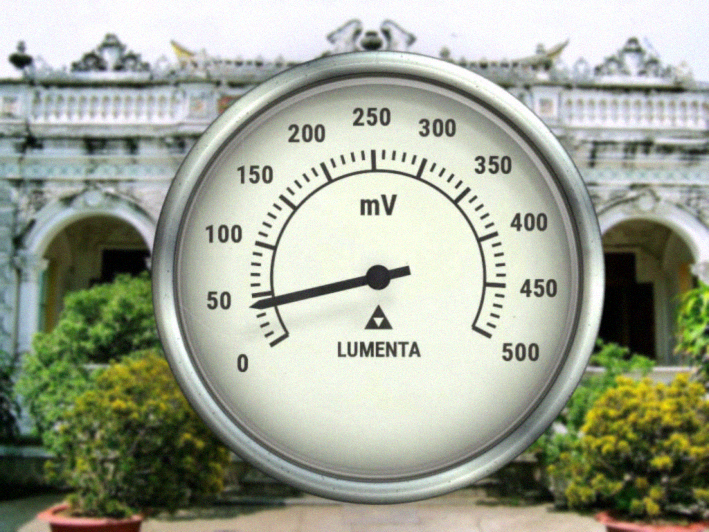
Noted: mV 40
